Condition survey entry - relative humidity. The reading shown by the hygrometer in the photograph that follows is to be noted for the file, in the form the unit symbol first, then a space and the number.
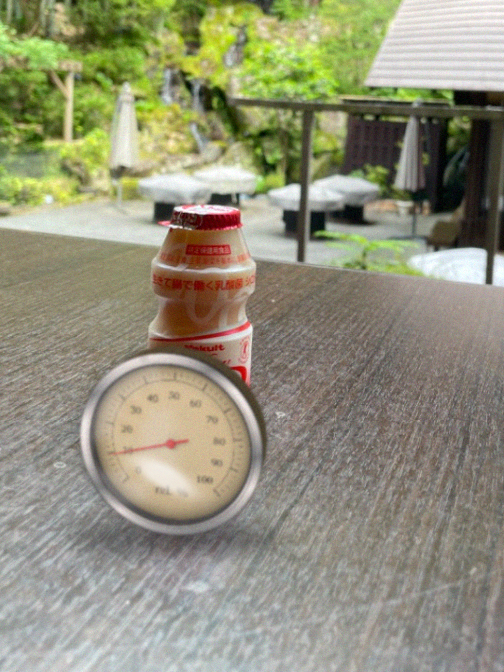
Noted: % 10
